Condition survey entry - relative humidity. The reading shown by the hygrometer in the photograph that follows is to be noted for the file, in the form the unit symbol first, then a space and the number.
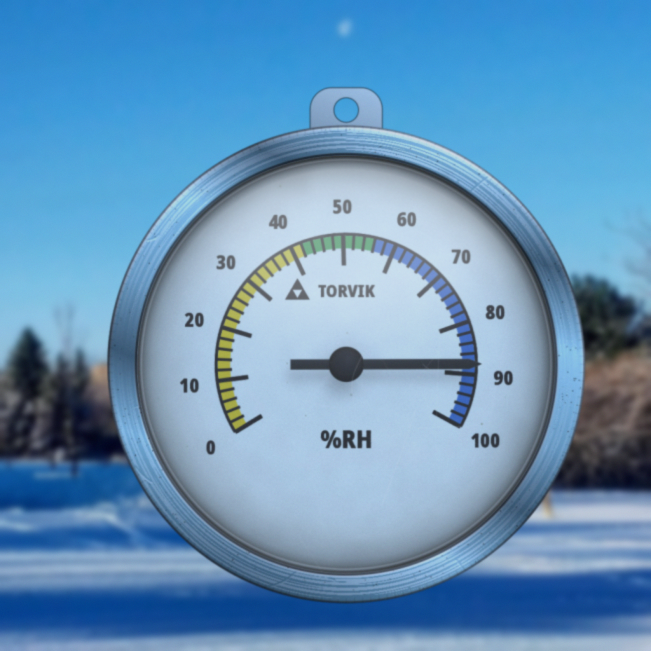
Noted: % 88
